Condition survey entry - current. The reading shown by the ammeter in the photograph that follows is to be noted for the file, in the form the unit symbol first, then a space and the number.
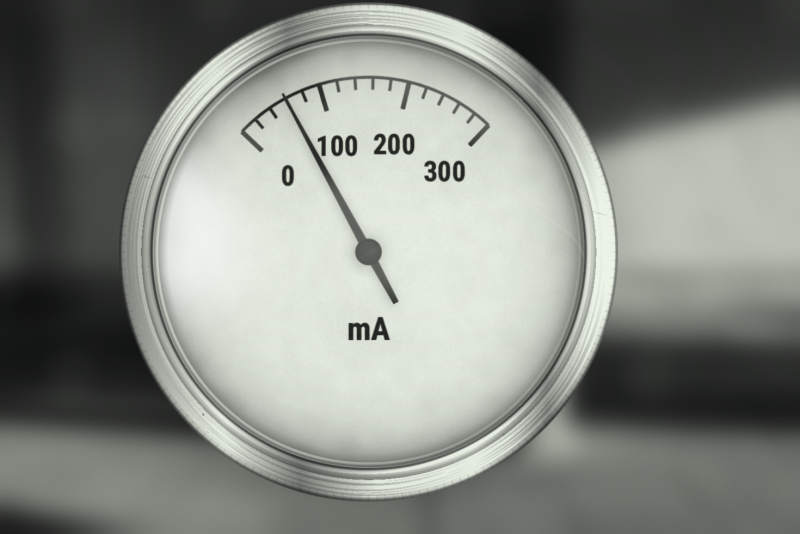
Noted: mA 60
